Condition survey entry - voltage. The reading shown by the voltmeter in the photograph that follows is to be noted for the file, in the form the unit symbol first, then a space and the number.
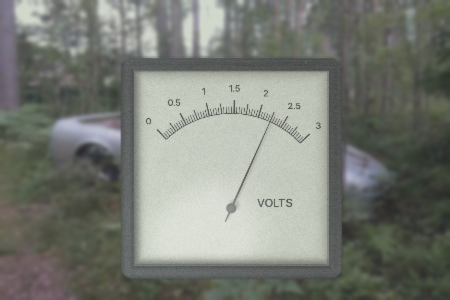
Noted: V 2.25
